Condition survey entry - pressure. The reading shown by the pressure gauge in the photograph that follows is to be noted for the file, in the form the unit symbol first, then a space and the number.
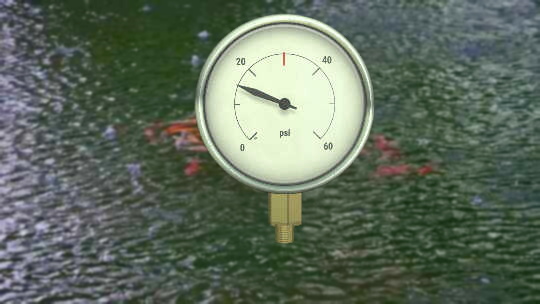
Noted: psi 15
